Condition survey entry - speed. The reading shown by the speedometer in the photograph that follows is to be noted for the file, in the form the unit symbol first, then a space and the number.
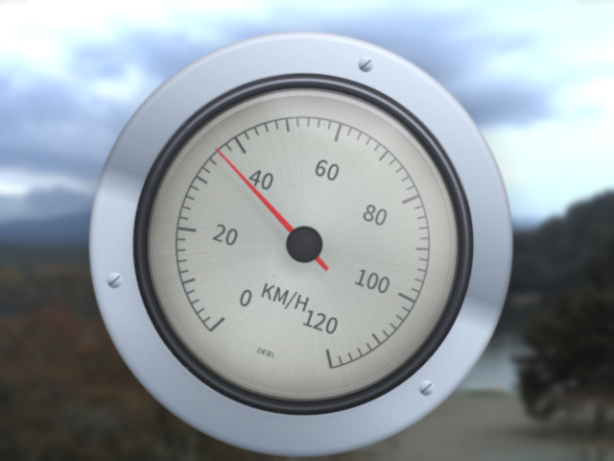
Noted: km/h 36
